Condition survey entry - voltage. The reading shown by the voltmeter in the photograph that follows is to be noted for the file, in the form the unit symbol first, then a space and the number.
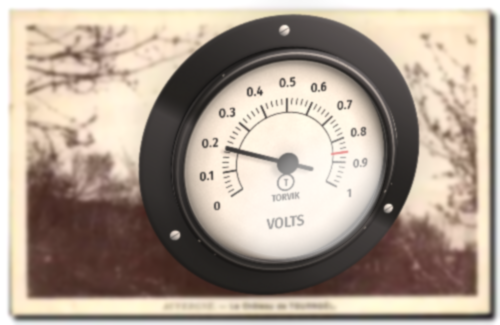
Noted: V 0.2
